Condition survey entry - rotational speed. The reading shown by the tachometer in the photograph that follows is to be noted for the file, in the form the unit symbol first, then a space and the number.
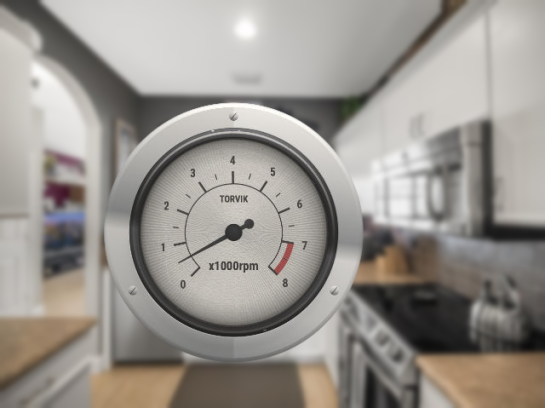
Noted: rpm 500
